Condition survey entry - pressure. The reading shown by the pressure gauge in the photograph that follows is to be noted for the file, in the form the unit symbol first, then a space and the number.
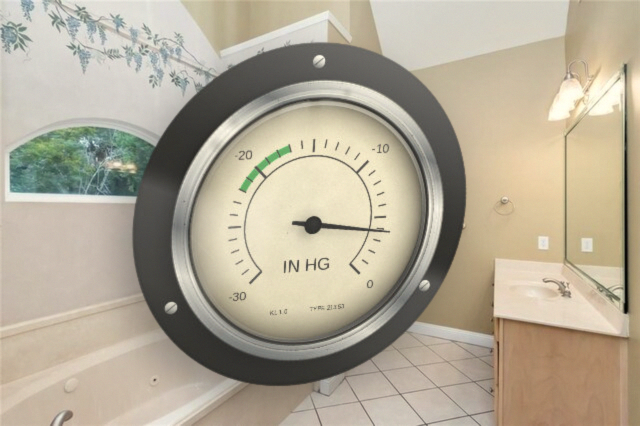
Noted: inHg -4
